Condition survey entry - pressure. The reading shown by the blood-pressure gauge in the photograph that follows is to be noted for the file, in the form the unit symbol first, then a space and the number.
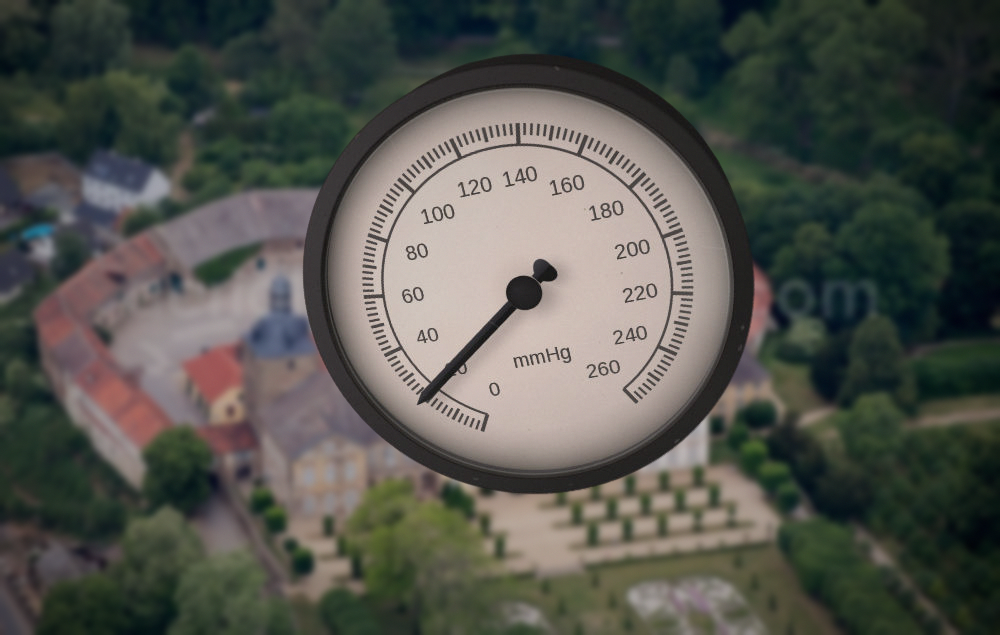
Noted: mmHg 22
